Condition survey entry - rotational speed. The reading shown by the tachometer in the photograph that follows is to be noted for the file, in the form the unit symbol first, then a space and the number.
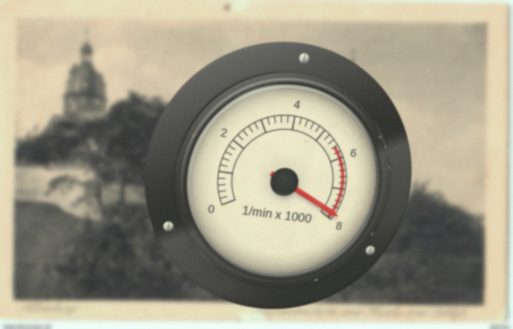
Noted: rpm 7800
